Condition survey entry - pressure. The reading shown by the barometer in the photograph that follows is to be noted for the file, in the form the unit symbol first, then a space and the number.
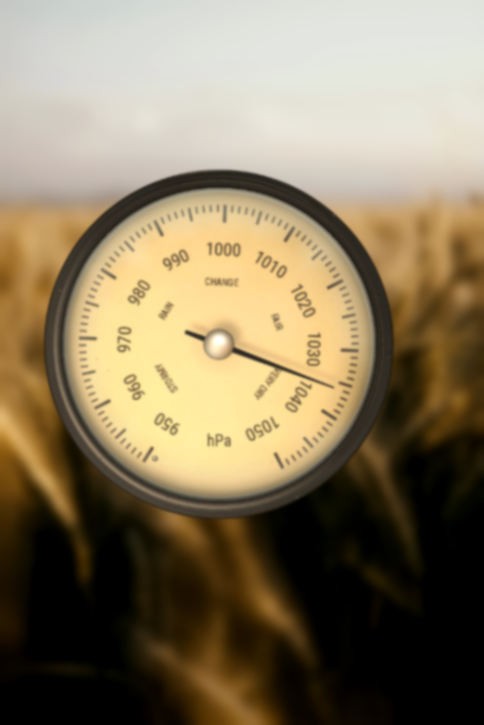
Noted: hPa 1036
